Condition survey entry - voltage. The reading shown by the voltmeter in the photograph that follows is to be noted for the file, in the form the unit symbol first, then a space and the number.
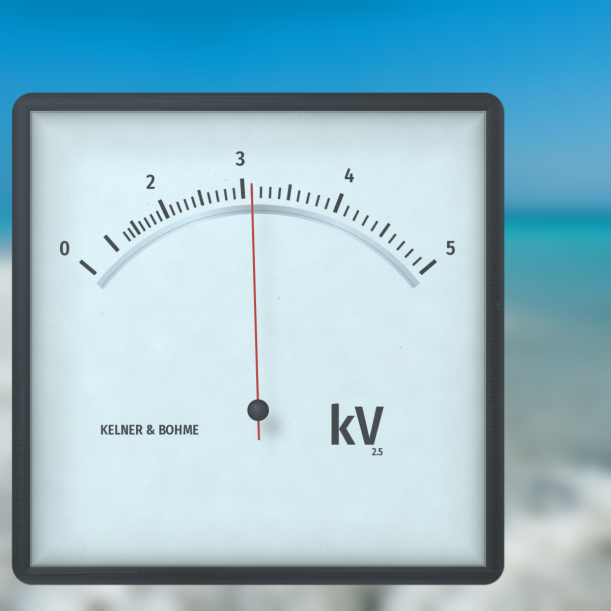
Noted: kV 3.1
